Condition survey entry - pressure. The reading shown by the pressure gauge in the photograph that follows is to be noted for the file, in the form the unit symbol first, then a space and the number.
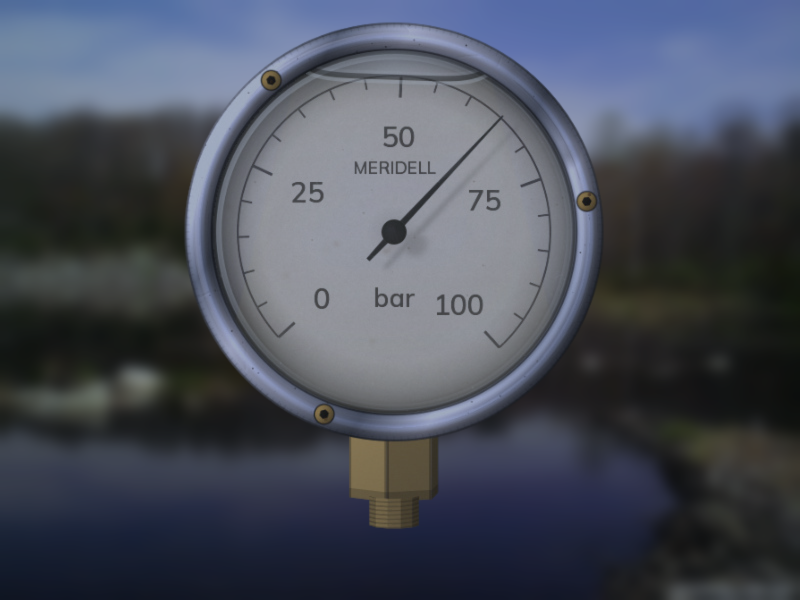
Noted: bar 65
